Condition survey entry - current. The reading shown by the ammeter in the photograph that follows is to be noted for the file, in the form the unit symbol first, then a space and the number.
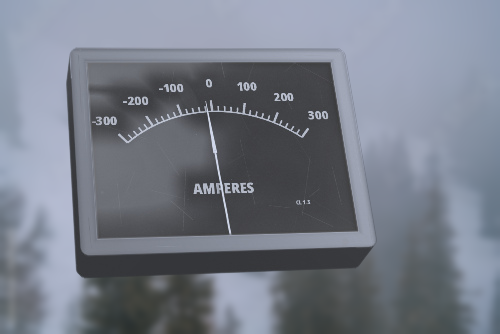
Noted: A -20
